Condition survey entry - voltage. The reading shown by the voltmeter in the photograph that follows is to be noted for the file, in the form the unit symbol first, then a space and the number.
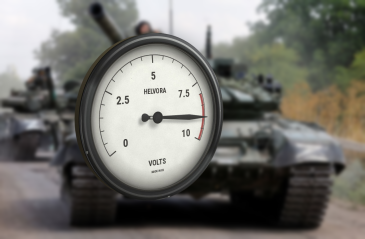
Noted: V 9
